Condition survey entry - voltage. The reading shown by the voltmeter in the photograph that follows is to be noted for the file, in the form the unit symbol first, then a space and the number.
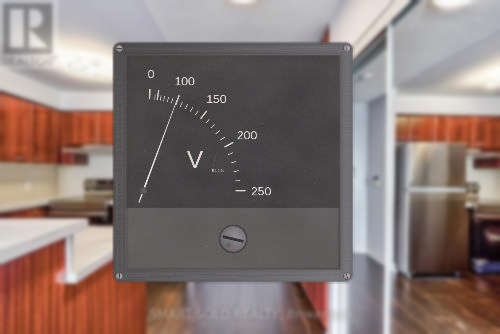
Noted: V 100
